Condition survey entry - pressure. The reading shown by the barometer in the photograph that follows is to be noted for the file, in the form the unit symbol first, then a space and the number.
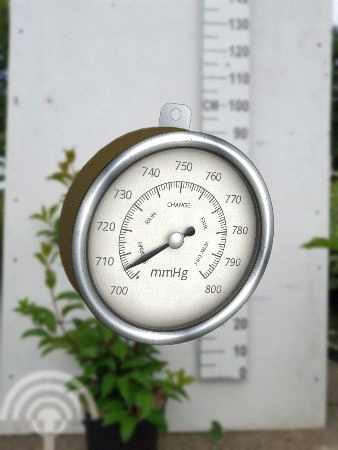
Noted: mmHg 705
